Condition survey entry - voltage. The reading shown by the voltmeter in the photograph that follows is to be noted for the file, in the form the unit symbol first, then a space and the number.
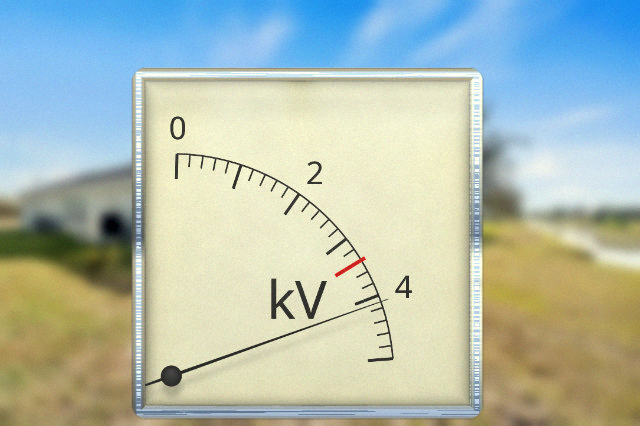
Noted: kV 4.1
